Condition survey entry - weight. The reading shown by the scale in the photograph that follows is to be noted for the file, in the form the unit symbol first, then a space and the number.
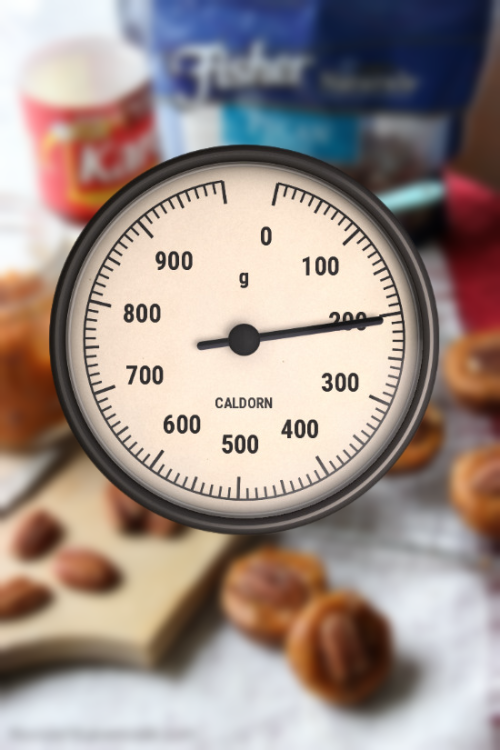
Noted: g 205
